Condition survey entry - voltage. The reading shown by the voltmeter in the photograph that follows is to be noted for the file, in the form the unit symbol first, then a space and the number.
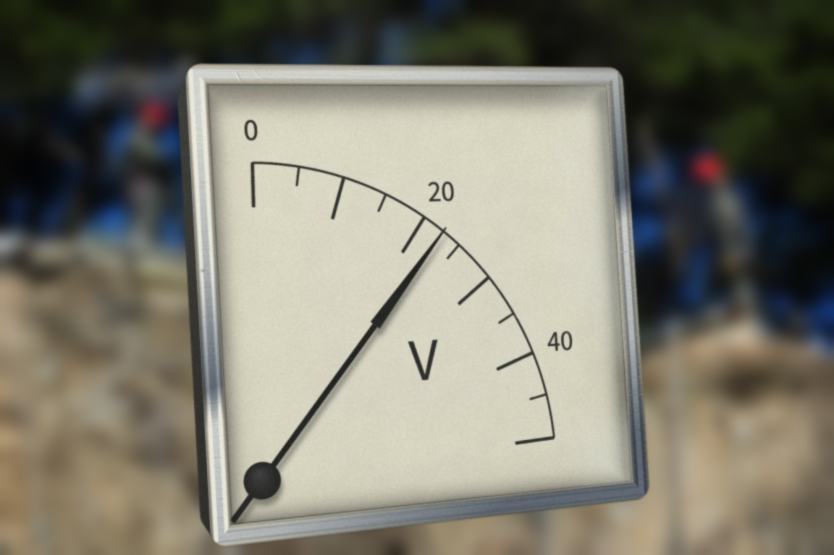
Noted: V 22.5
